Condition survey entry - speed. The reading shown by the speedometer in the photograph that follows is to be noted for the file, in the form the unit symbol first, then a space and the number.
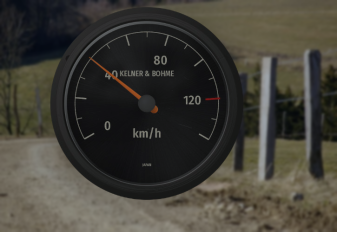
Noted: km/h 40
